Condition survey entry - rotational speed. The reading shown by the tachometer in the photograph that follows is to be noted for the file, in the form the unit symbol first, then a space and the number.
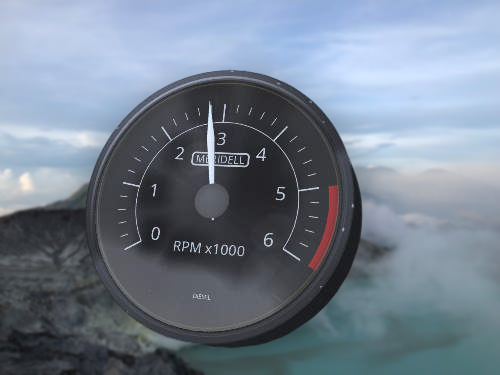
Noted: rpm 2800
